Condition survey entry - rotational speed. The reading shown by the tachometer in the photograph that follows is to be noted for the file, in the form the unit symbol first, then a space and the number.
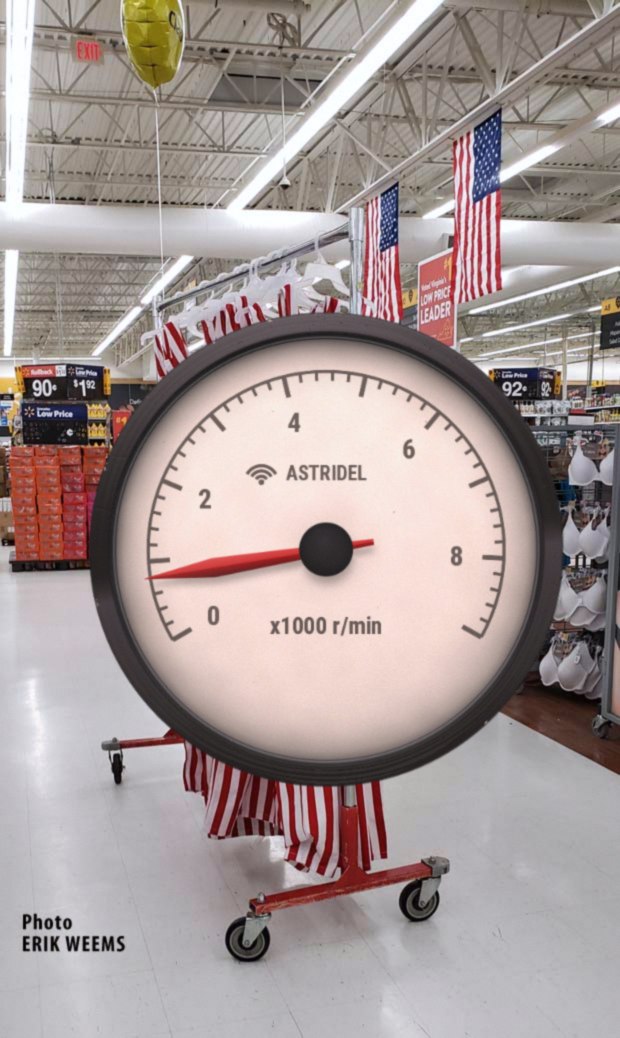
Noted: rpm 800
